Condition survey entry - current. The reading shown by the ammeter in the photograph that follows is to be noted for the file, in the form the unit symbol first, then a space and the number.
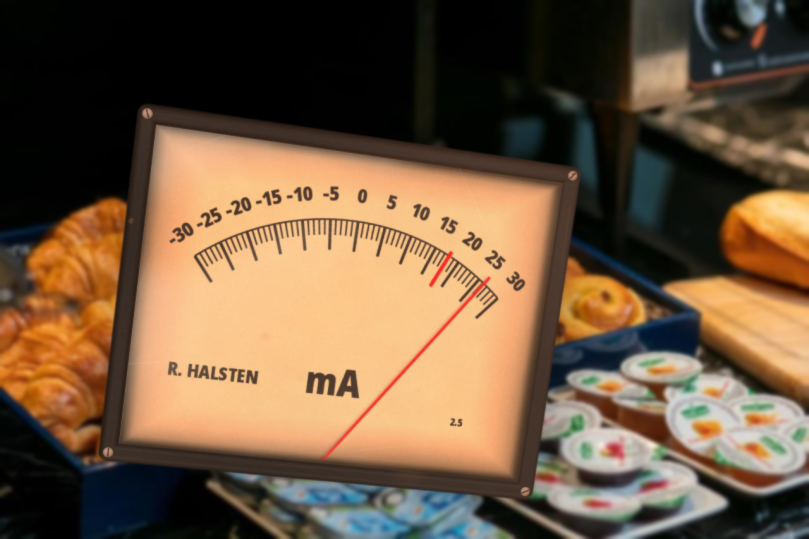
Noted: mA 26
